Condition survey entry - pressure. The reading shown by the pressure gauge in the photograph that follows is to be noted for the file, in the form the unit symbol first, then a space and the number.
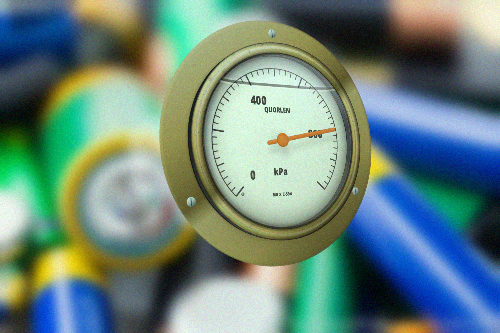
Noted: kPa 800
